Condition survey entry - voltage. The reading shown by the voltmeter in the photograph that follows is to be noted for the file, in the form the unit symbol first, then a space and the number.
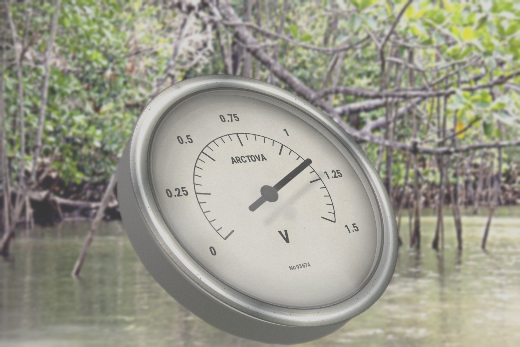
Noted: V 1.15
